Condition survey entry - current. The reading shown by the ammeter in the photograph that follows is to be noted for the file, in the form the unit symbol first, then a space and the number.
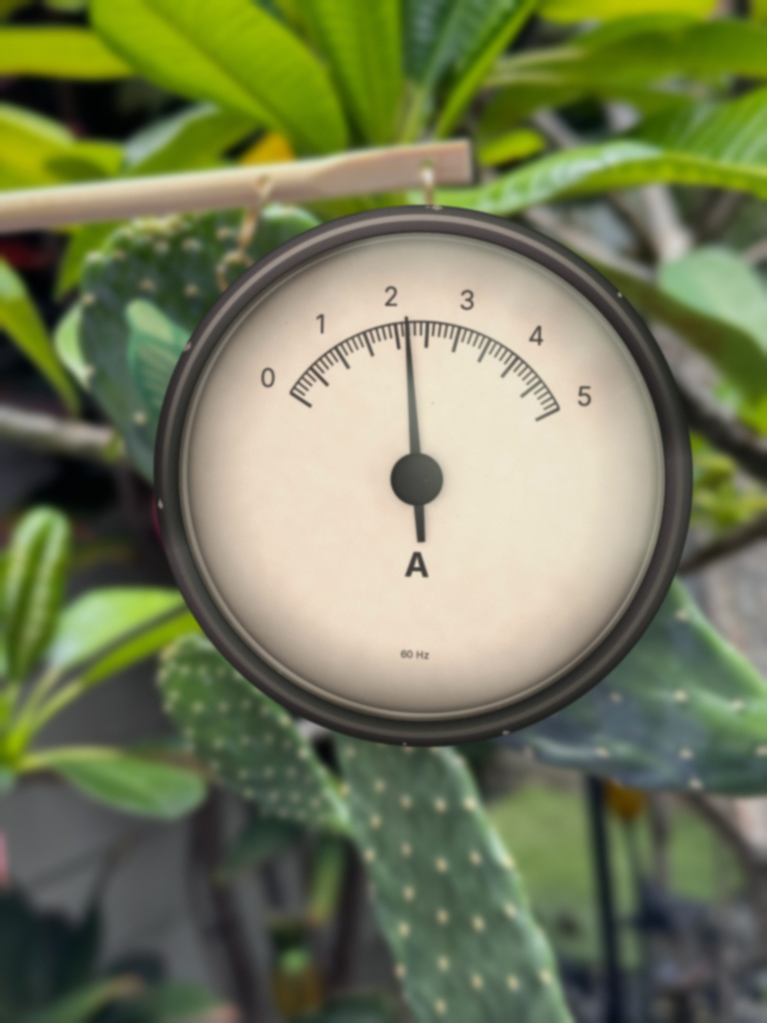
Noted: A 2.2
